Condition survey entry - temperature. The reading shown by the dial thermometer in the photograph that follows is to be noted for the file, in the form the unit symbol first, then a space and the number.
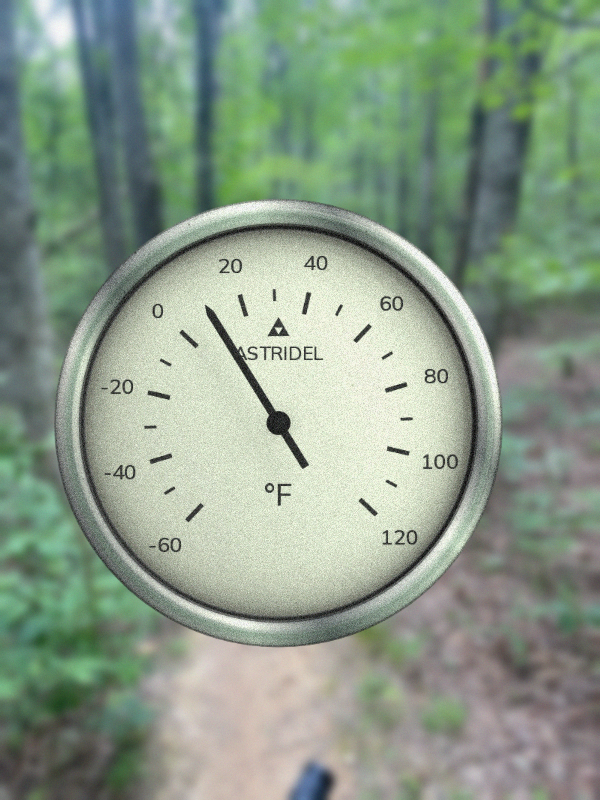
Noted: °F 10
